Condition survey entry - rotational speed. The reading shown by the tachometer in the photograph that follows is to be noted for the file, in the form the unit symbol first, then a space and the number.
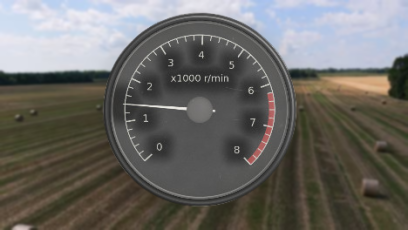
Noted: rpm 1400
